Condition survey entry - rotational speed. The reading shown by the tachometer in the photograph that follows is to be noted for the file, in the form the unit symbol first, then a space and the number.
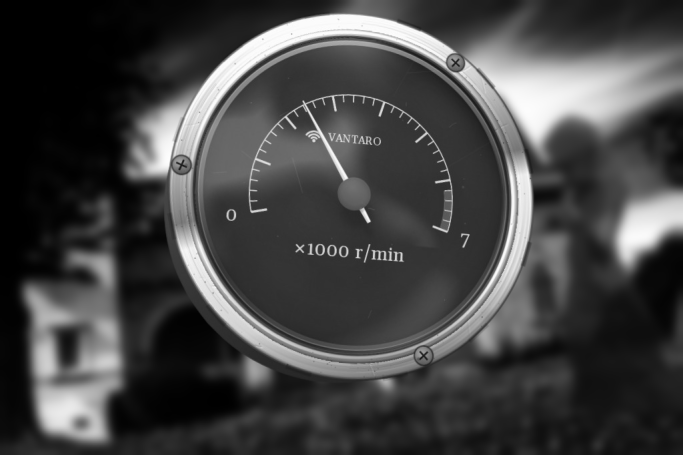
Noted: rpm 2400
